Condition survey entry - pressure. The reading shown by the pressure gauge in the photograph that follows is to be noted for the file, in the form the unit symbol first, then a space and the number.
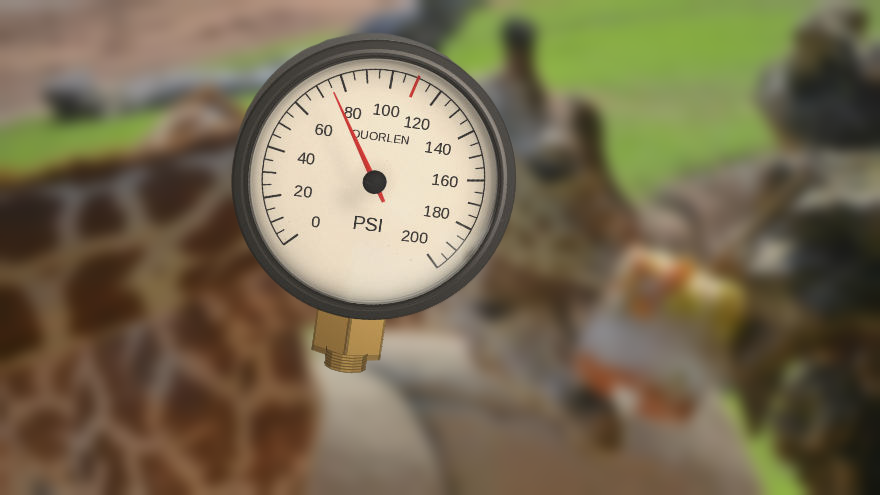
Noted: psi 75
